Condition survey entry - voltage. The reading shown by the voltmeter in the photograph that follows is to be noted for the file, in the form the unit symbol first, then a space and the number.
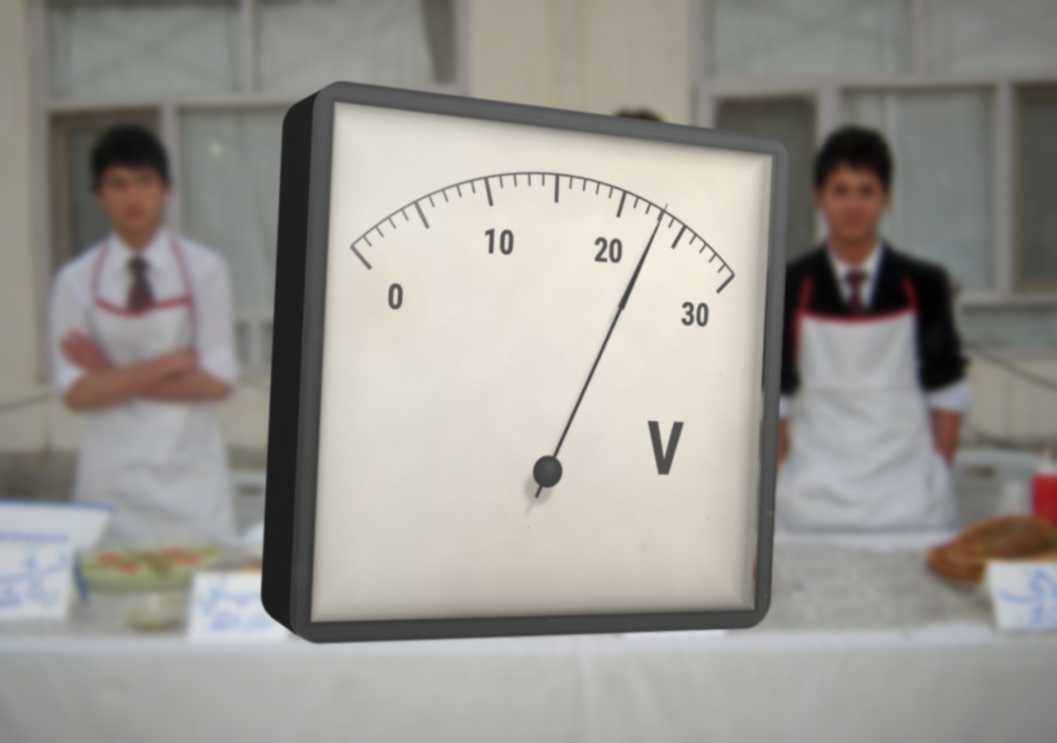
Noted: V 23
